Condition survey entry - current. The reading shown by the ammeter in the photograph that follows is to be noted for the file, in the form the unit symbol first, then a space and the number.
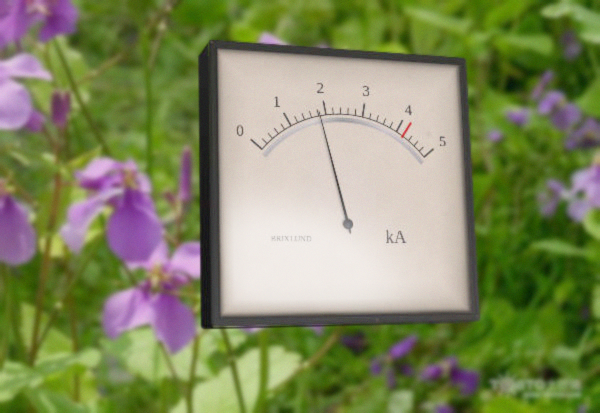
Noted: kA 1.8
